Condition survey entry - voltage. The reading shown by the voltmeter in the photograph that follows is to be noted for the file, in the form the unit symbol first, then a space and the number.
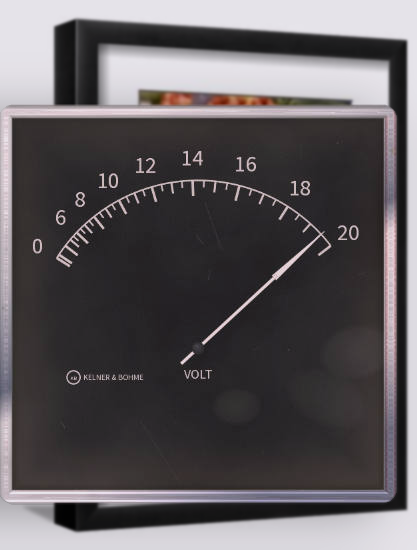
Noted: V 19.5
